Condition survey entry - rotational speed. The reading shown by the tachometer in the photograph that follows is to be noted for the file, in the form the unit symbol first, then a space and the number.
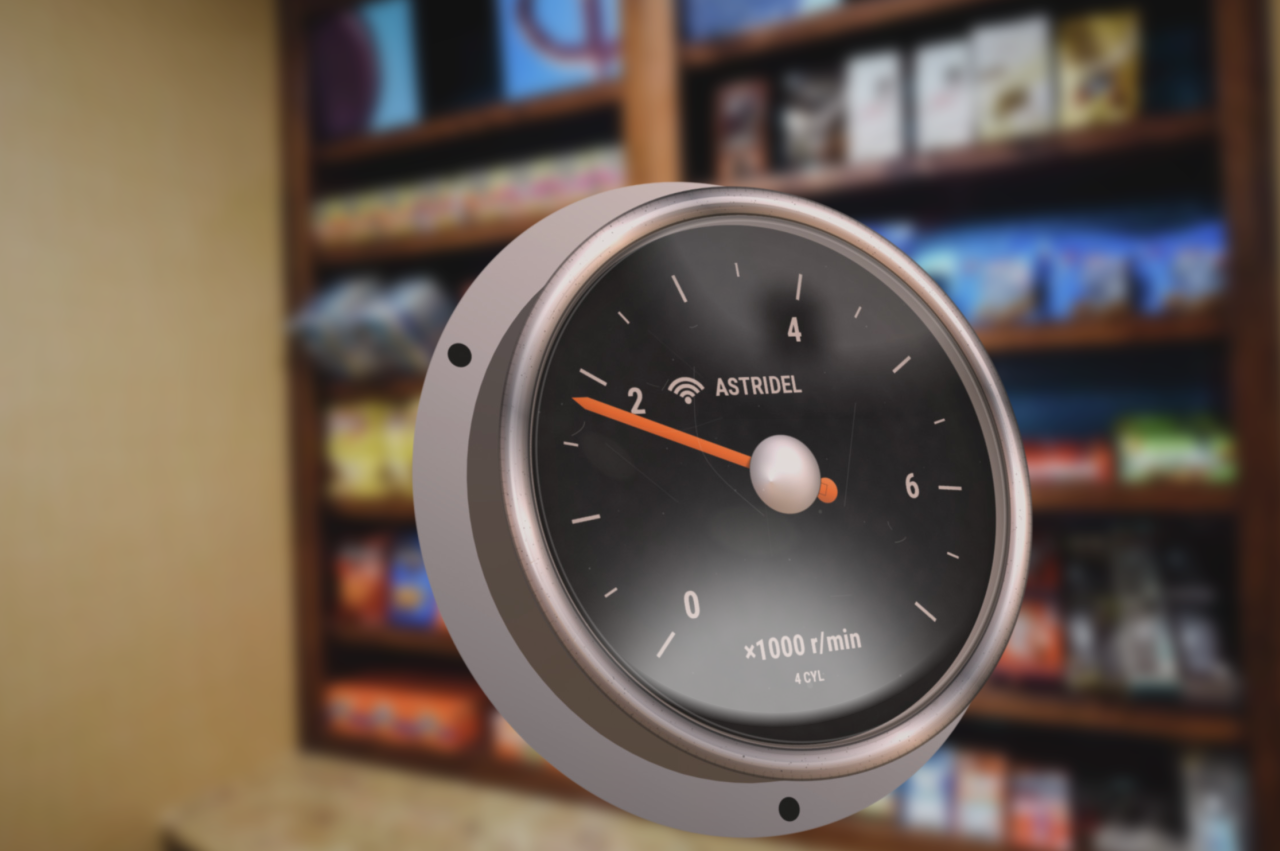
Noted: rpm 1750
